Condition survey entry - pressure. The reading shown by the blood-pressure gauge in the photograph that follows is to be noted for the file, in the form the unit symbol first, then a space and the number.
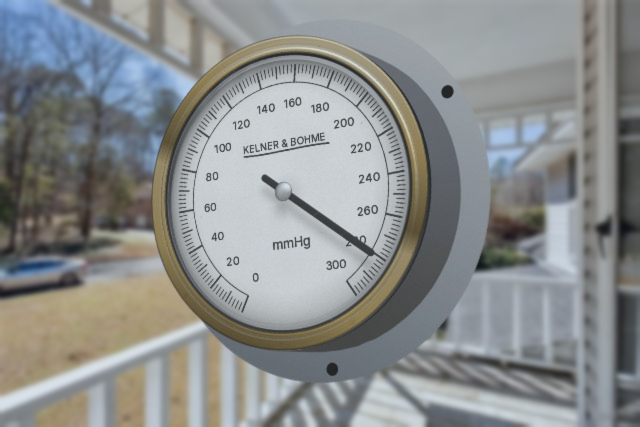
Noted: mmHg 280
